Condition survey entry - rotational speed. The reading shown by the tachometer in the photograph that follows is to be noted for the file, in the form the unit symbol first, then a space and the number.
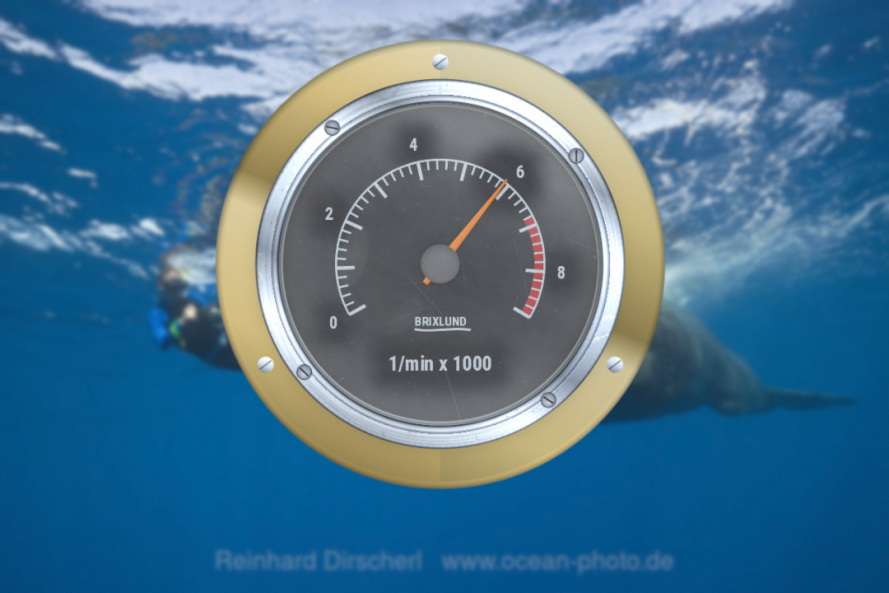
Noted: rpm 5900
